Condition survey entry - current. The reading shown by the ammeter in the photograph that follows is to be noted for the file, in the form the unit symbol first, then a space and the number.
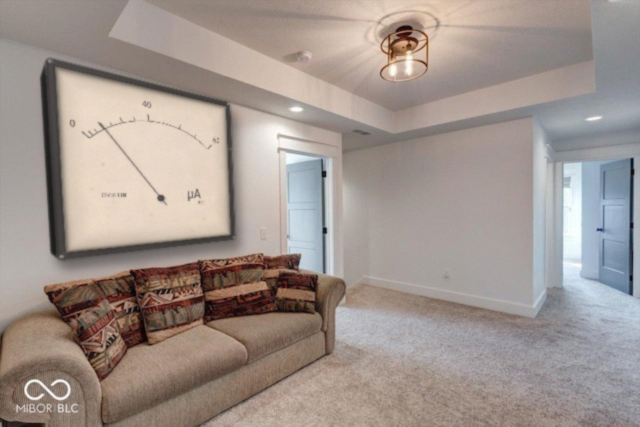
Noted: µA 20
